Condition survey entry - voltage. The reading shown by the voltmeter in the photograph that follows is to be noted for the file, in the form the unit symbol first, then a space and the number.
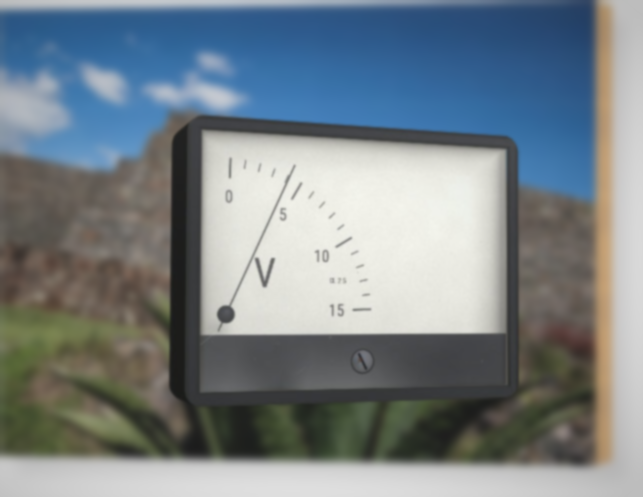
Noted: V 4
